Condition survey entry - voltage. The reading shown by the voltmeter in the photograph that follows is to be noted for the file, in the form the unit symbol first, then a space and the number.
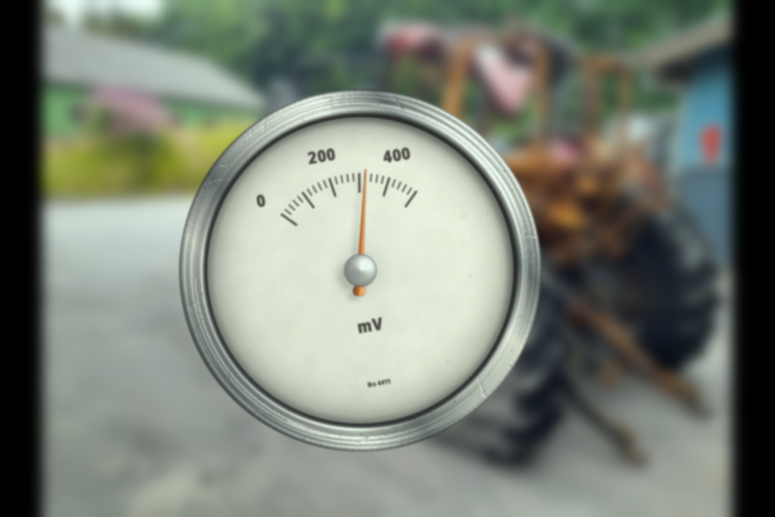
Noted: mV 320
